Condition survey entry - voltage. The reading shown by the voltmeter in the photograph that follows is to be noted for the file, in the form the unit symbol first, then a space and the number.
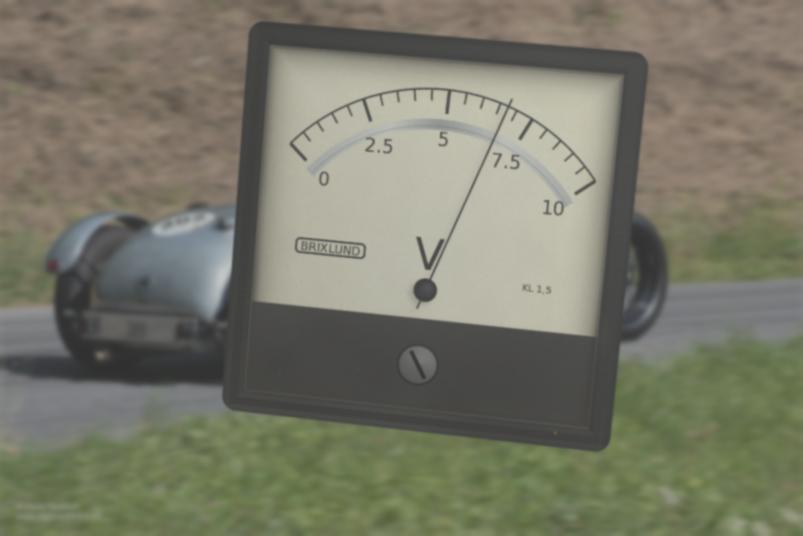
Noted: V 6.75
